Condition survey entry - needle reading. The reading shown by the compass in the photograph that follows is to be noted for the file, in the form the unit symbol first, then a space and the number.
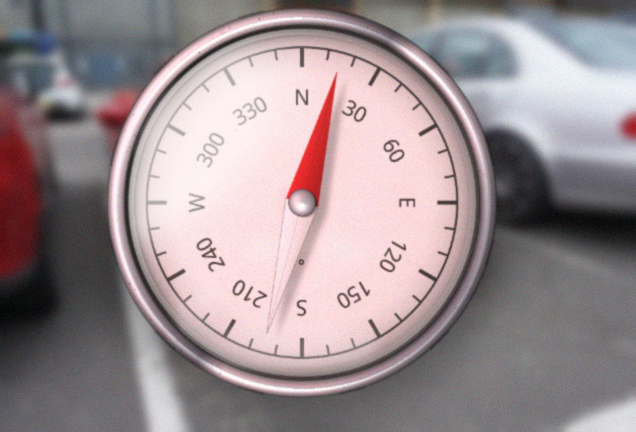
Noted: ° 15
